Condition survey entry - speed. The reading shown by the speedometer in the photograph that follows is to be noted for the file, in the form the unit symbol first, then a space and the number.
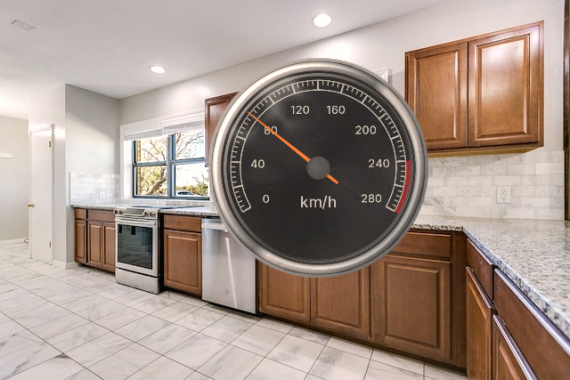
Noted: km/h 80
